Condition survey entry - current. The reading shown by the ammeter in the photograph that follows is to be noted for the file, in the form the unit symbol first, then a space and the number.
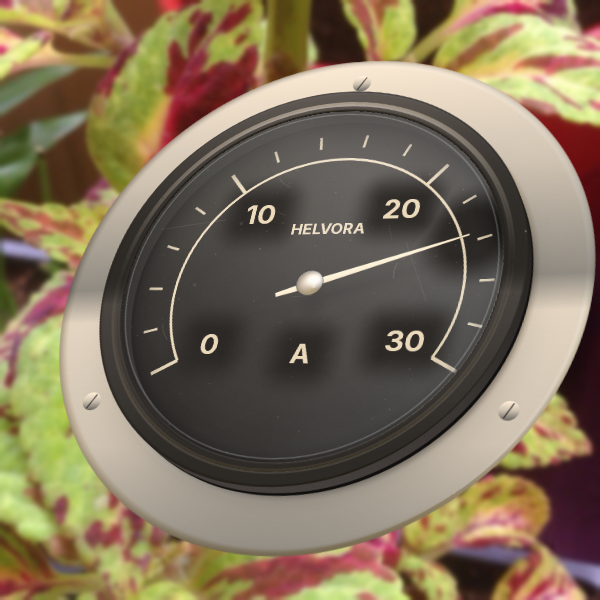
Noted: A 24
